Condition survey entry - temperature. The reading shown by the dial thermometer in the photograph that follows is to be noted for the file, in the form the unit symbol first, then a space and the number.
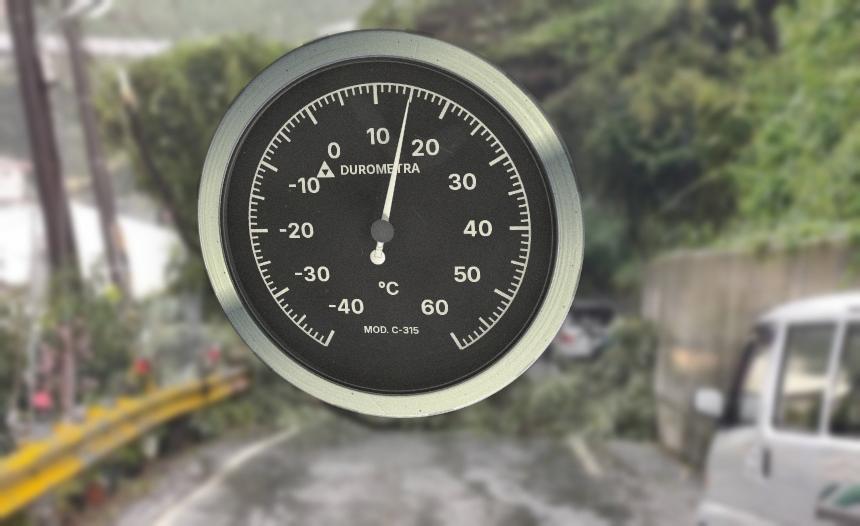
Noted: °C 15
